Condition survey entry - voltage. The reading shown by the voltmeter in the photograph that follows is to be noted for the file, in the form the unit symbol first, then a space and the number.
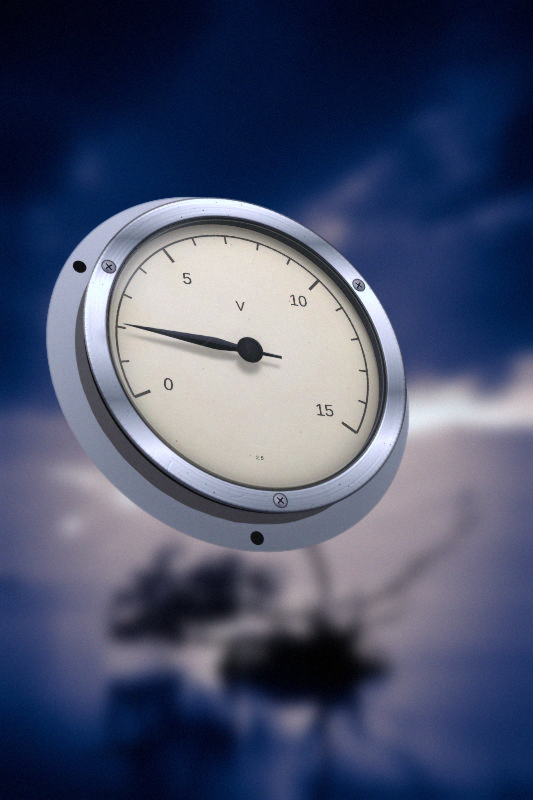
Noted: V 2
